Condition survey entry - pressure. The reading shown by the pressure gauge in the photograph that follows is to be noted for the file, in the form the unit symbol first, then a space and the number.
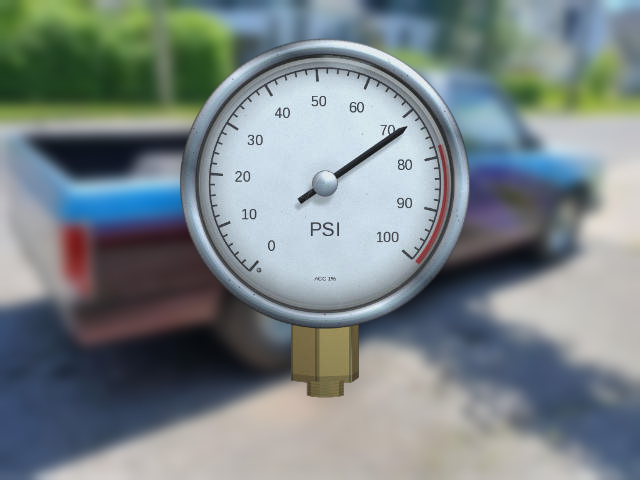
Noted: psi 72
